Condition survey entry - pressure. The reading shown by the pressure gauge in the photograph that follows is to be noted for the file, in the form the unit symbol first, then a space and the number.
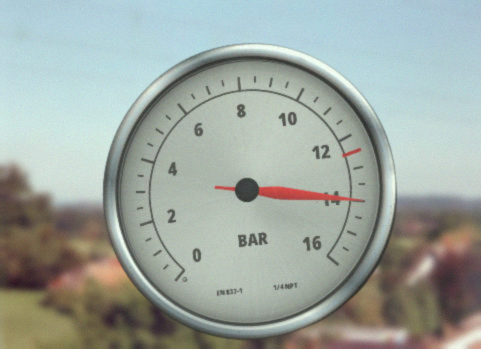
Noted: bar 14
